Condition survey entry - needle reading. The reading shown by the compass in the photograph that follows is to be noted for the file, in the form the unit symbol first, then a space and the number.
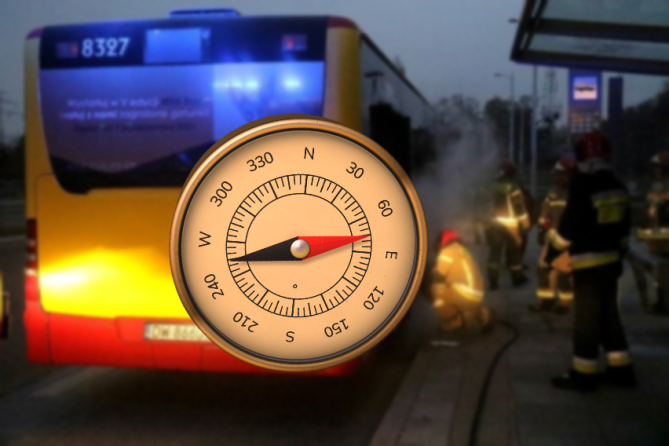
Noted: ° 75
